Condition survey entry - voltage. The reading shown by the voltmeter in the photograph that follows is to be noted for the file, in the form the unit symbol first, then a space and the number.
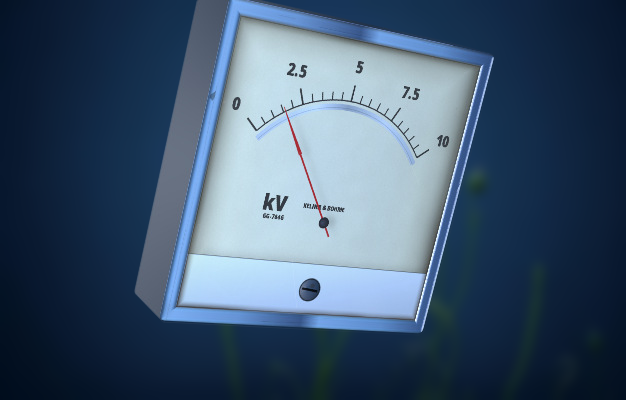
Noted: kV 1.5
